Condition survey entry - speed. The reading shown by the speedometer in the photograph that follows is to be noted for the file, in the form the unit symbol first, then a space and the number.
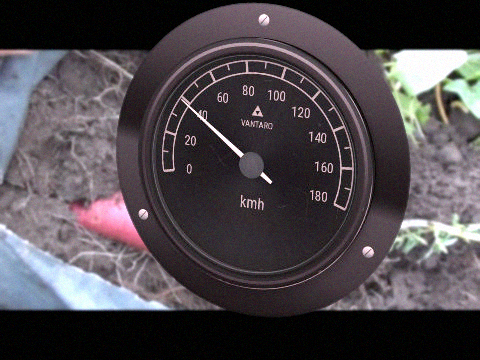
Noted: km/h 40
